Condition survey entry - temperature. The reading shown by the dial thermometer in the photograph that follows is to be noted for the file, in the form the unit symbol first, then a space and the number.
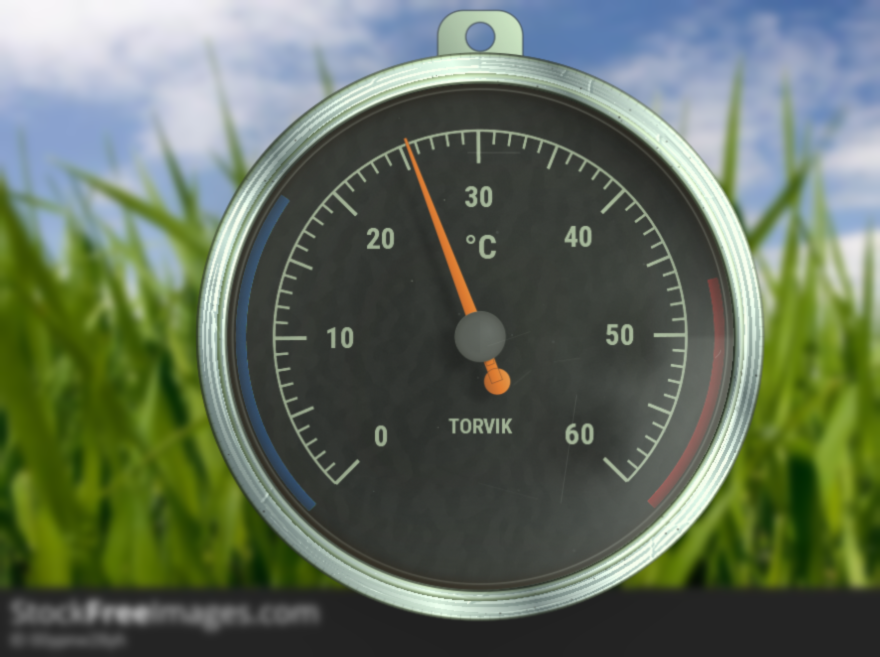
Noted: °C 25.5
